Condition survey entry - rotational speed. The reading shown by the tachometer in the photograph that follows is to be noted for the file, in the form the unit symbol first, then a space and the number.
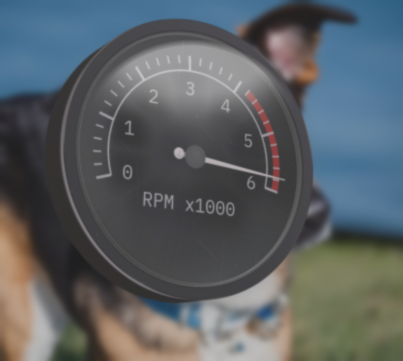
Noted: rpm 5800
